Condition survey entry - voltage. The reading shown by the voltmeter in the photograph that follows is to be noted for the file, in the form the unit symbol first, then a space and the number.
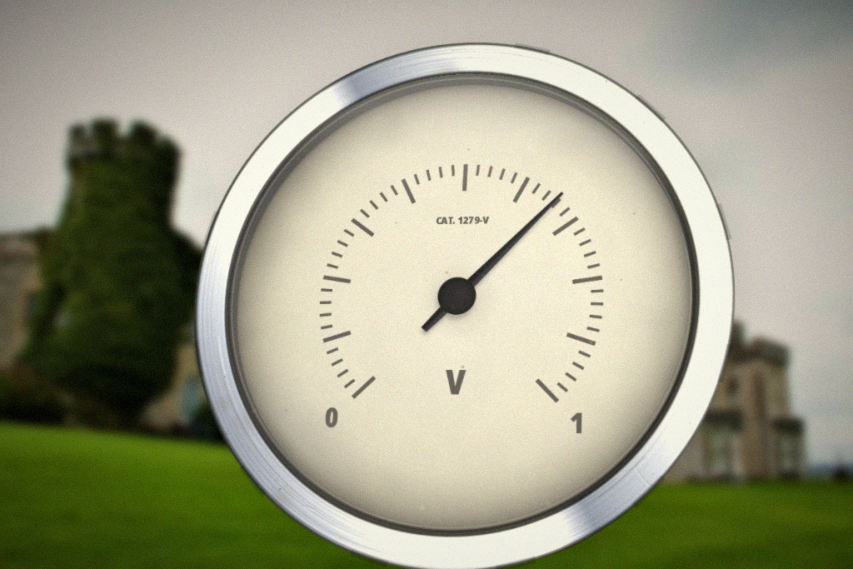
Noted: V 0.66
